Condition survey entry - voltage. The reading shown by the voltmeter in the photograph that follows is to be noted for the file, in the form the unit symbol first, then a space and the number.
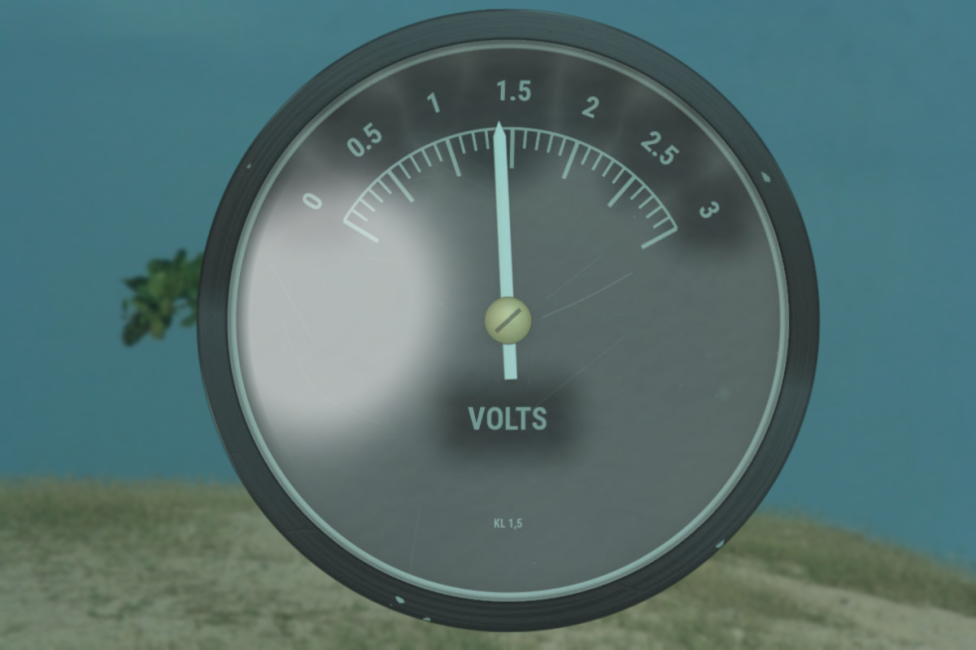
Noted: V 1.4
